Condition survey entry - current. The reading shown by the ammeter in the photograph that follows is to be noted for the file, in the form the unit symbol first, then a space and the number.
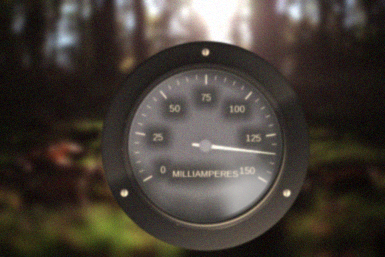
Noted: mA 135
